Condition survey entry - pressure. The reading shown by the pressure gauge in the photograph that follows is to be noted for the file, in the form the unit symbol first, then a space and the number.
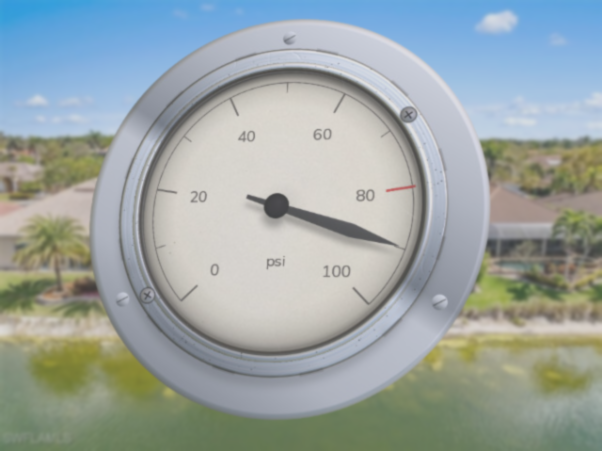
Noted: psi 90
